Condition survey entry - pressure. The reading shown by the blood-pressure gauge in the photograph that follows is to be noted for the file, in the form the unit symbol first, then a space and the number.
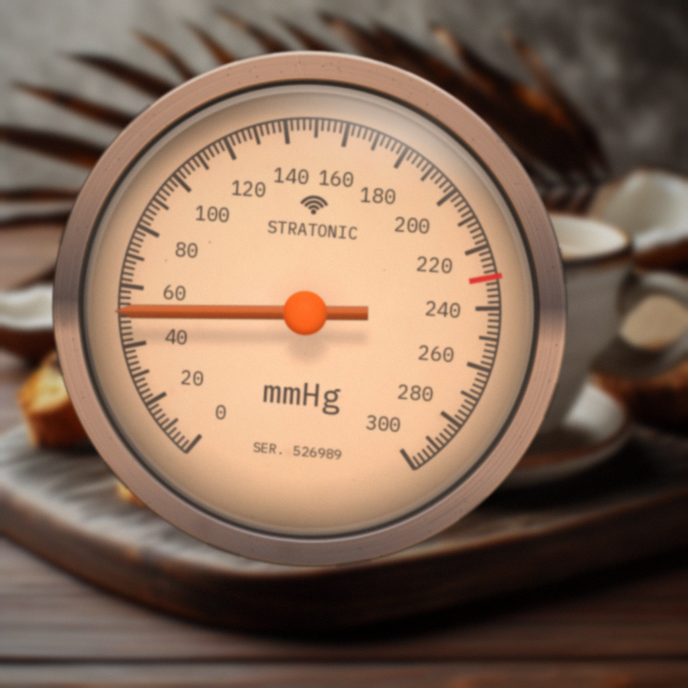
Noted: mmHg 52
